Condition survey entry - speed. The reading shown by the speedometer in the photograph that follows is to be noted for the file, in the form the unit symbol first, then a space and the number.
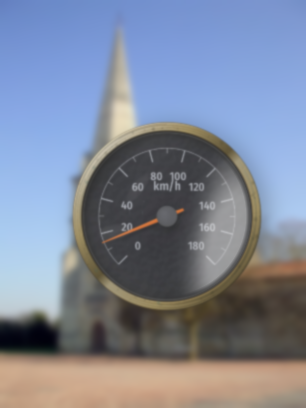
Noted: km/h 15
